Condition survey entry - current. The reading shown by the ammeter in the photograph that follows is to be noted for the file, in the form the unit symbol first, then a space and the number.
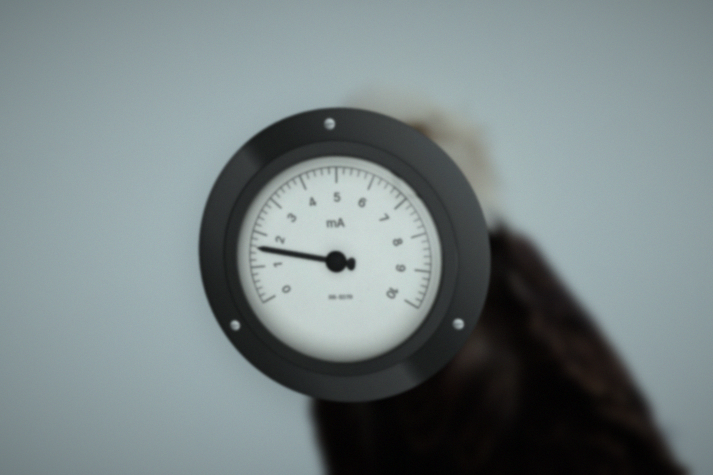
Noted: mA 1.6
